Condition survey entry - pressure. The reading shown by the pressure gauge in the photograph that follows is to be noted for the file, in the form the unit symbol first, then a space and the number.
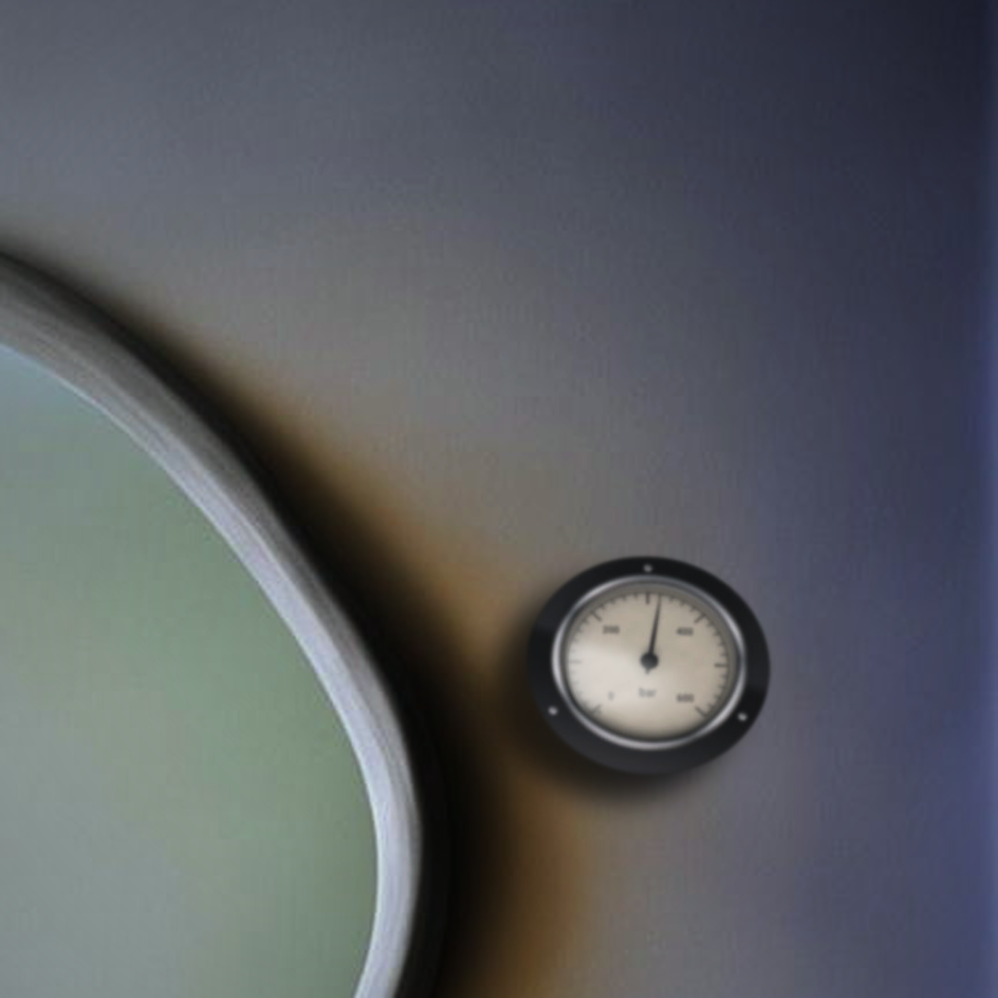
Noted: bar 320
